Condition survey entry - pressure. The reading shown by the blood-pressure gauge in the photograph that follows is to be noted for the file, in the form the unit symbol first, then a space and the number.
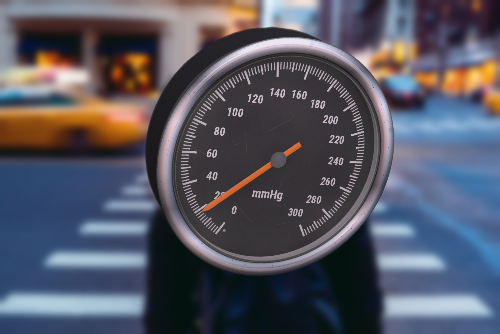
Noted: mmHg 20
